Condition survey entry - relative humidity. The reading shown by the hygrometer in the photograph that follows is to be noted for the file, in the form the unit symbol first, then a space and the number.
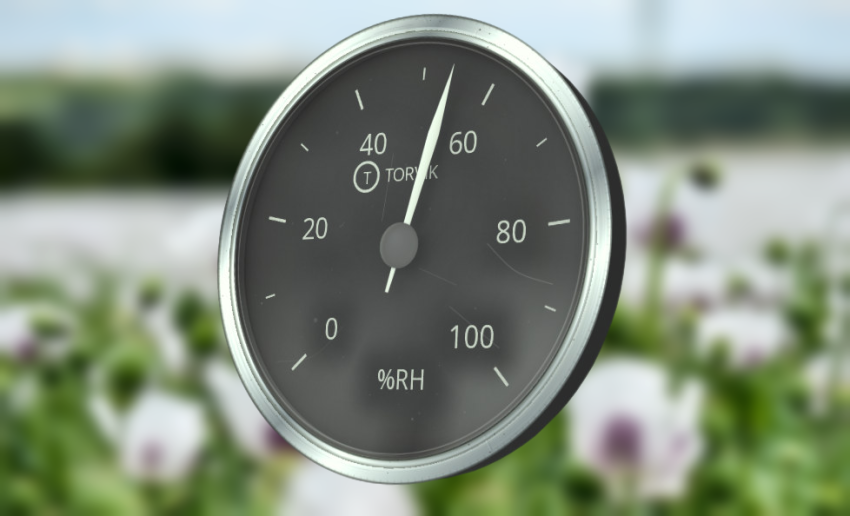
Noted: % 55
